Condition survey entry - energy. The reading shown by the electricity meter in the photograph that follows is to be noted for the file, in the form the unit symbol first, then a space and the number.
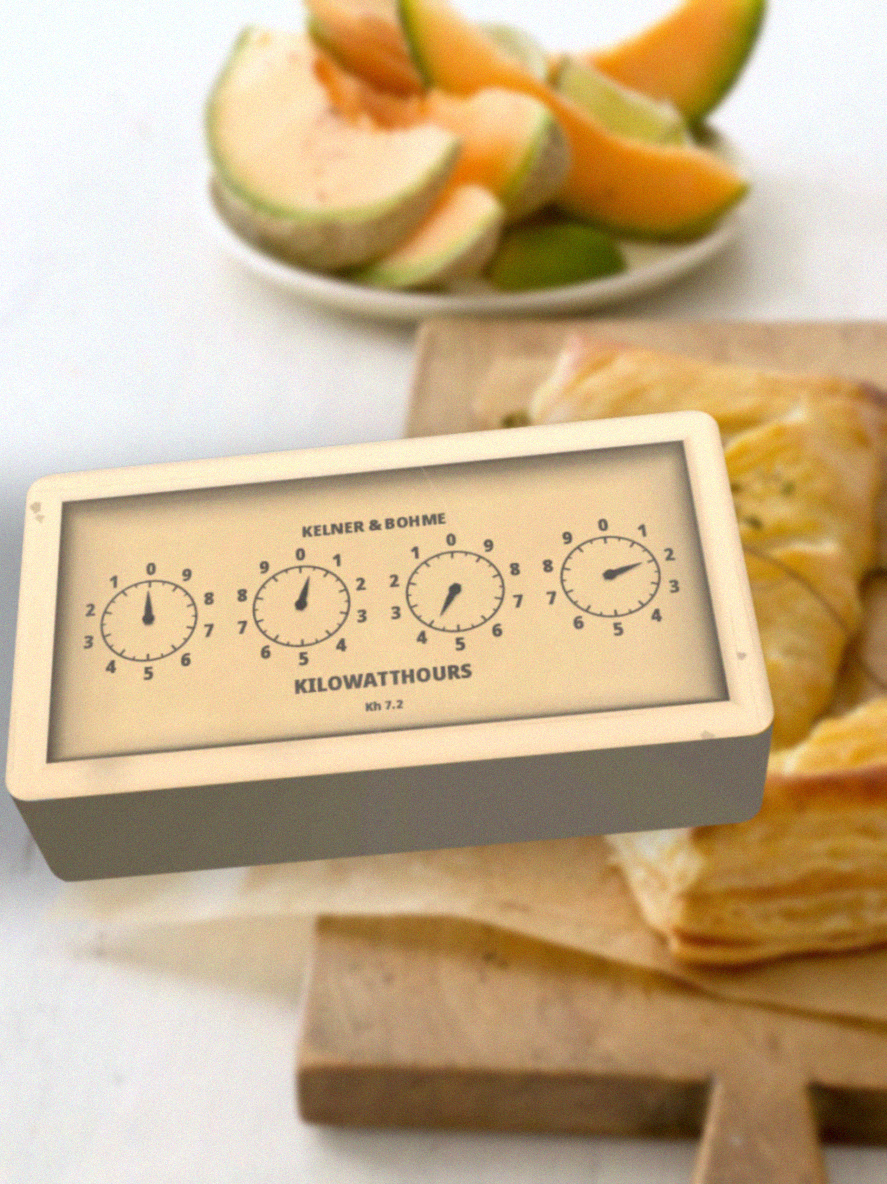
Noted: kWh 42
